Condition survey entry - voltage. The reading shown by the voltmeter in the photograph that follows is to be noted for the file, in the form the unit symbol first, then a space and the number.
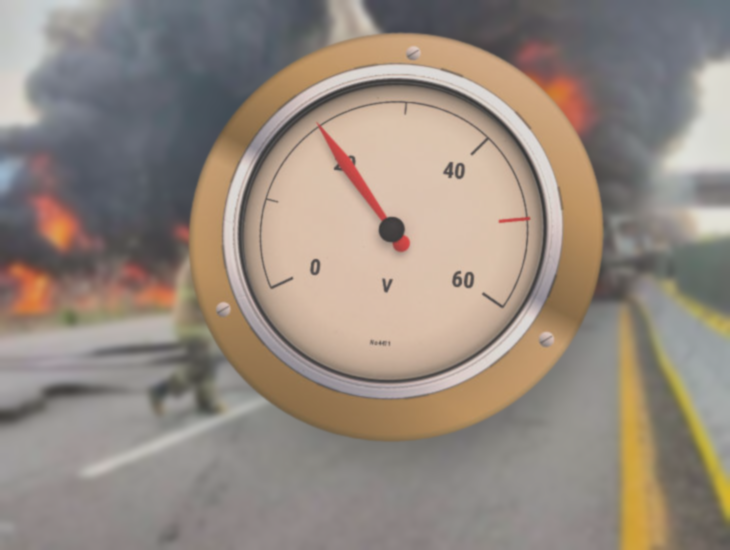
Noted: V 20
